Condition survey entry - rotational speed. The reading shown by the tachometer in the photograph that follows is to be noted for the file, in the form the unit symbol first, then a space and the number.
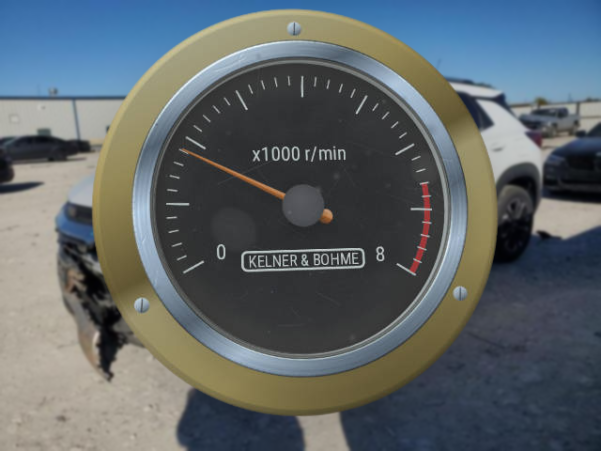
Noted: rpm 1800
